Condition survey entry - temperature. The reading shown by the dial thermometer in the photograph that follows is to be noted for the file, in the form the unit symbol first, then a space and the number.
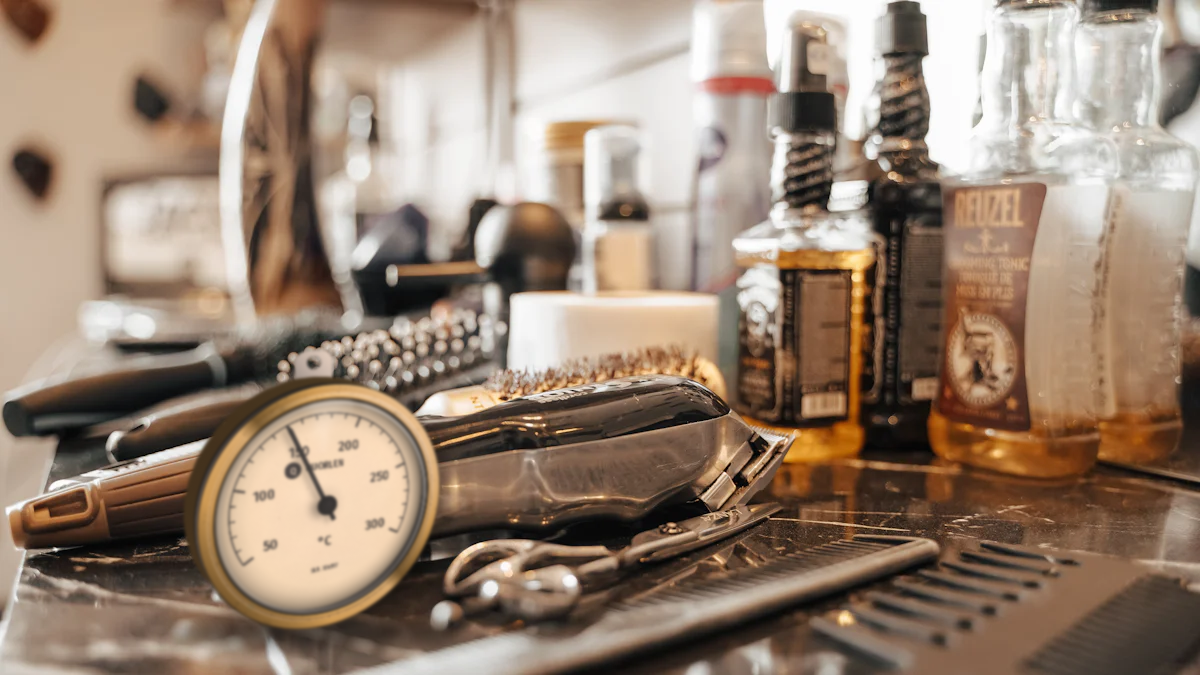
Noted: °C 150
